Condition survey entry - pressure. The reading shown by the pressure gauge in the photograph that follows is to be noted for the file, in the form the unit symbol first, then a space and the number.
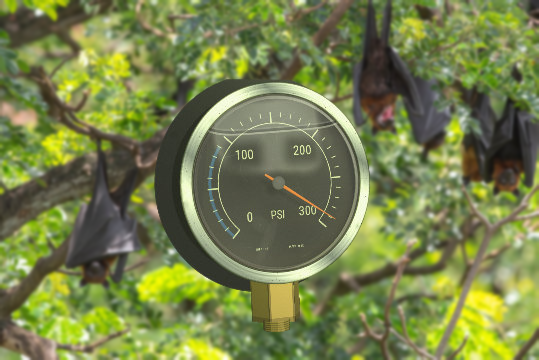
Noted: psi 290
